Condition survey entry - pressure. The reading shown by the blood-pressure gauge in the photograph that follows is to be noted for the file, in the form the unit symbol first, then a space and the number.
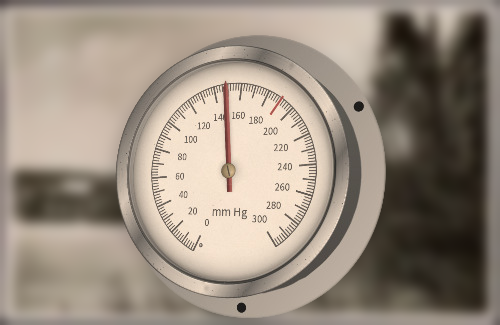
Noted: mmHg 150
